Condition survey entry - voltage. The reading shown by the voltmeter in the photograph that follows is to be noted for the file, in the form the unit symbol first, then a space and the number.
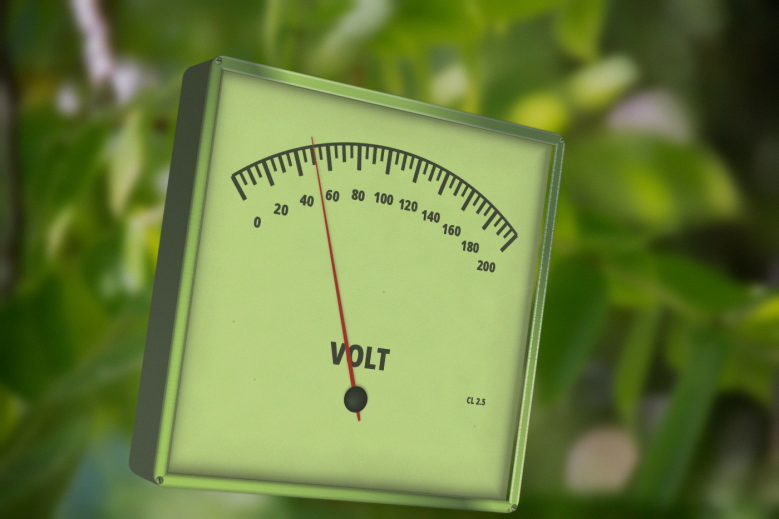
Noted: V 50
